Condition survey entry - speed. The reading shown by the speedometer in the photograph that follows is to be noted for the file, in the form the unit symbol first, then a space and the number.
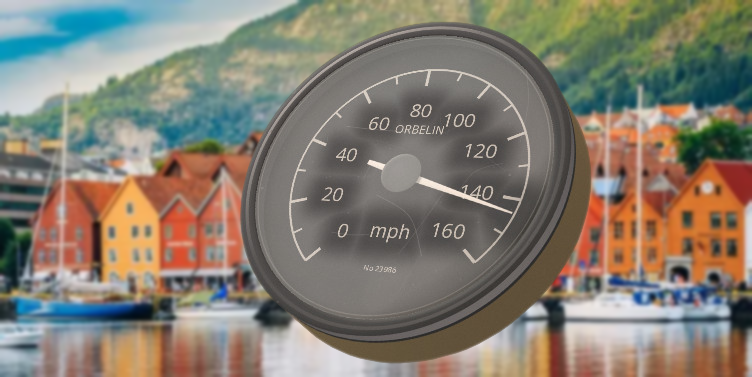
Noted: mph 145
